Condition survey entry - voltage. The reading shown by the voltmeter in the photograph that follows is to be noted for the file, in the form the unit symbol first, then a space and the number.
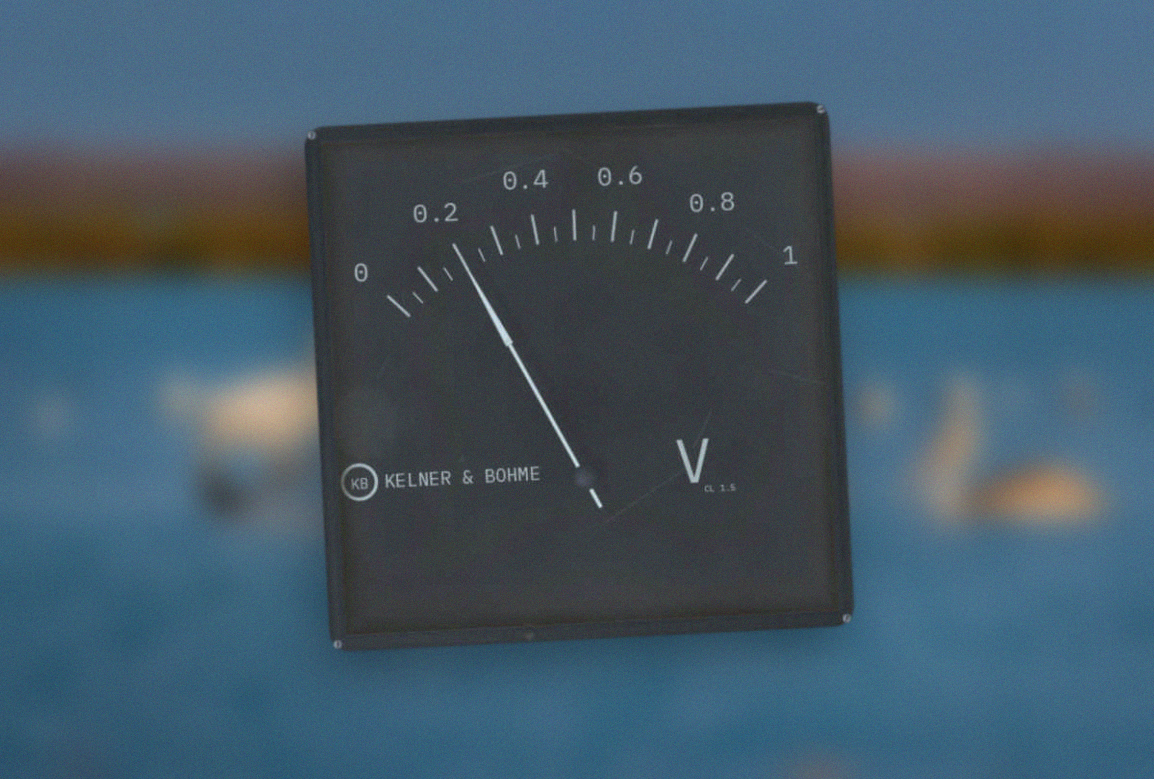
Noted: V 0.2
